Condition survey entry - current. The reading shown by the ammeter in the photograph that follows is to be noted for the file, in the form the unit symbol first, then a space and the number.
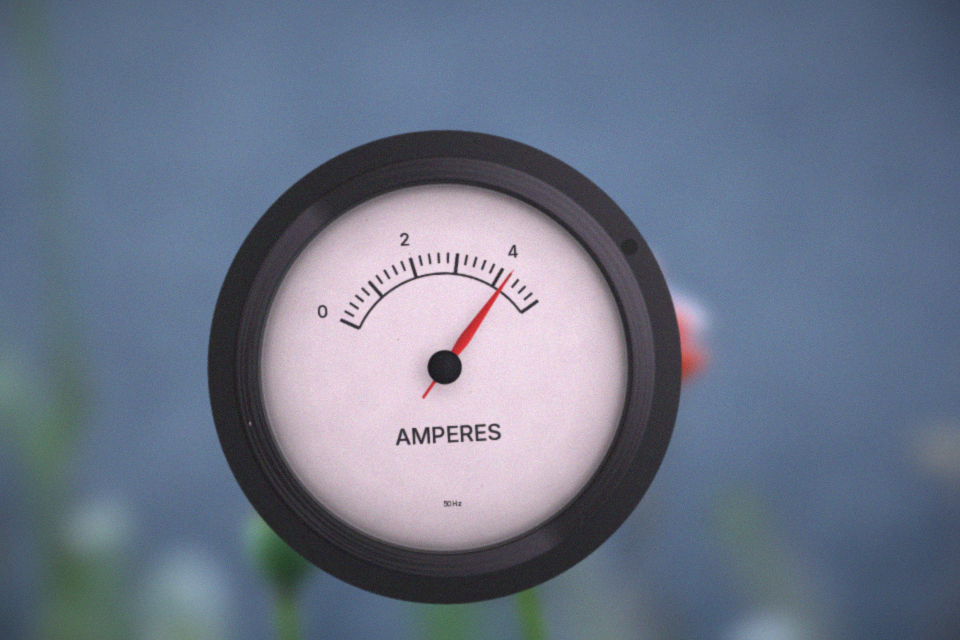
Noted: A 4.2
